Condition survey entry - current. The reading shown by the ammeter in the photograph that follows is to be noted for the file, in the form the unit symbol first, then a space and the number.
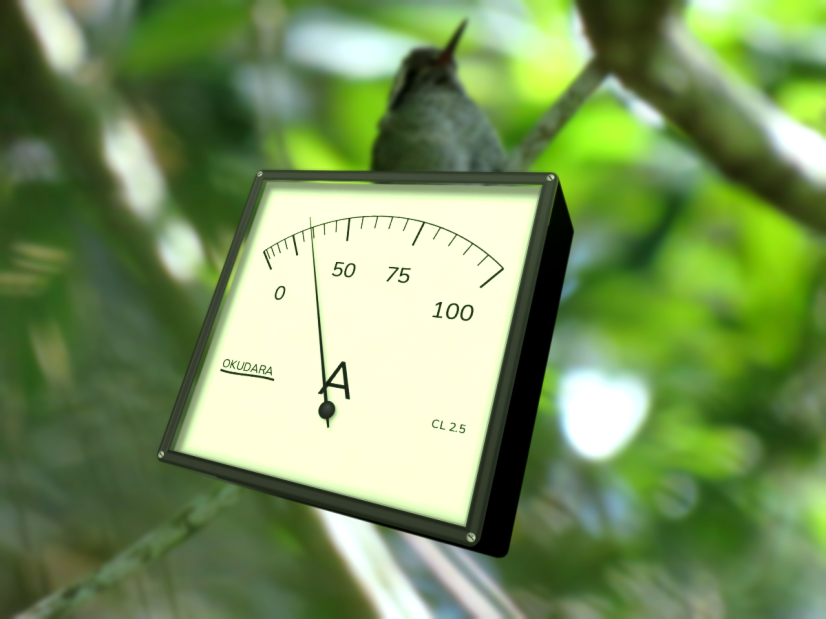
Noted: A 35
